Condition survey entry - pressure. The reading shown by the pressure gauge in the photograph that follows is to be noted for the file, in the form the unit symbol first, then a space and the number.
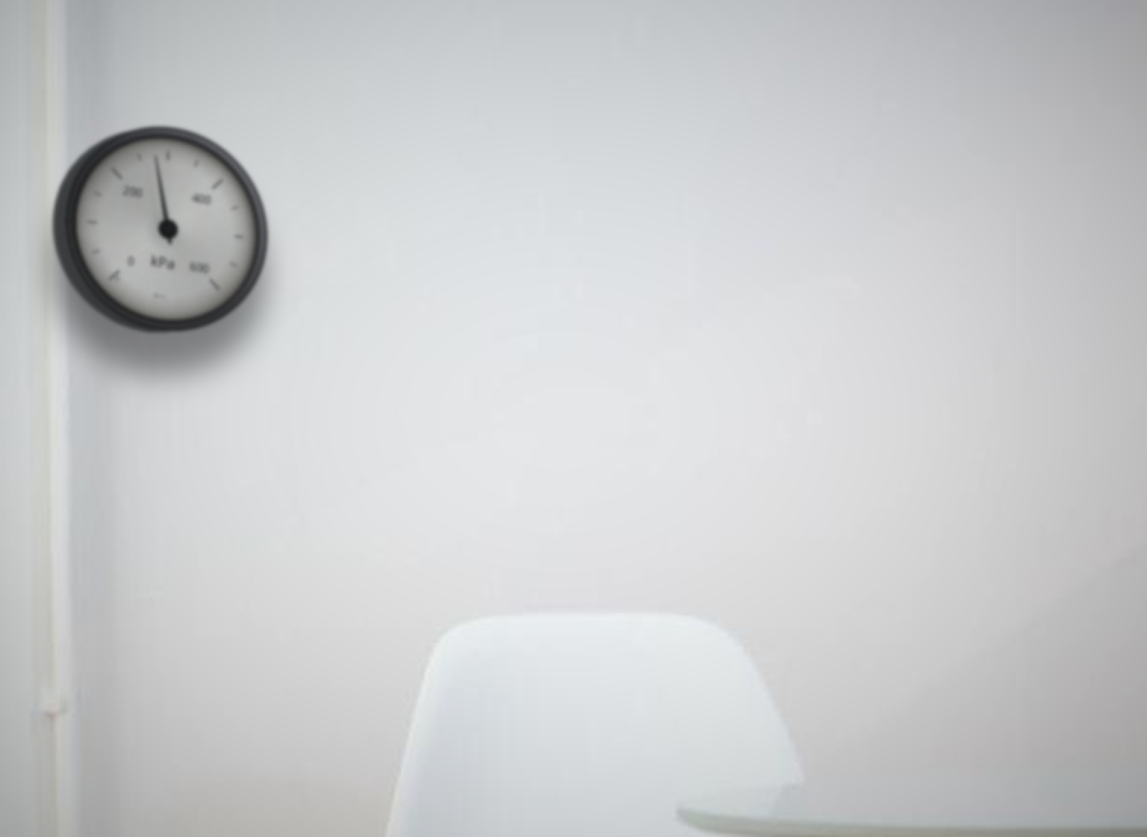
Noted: kPa 275
